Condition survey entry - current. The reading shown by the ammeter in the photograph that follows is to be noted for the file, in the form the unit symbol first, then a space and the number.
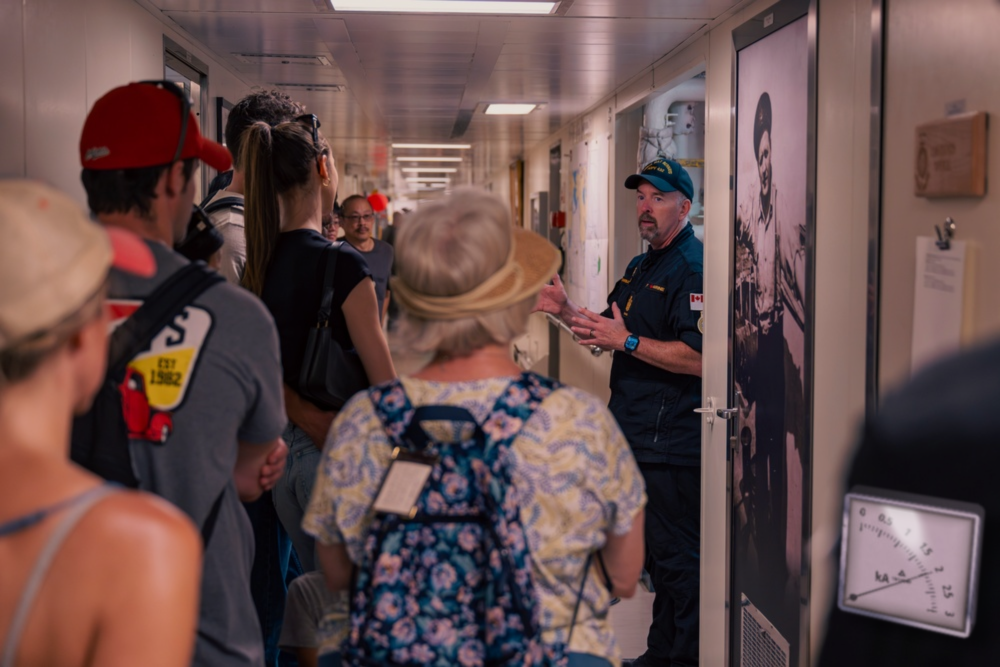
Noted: kA 2
